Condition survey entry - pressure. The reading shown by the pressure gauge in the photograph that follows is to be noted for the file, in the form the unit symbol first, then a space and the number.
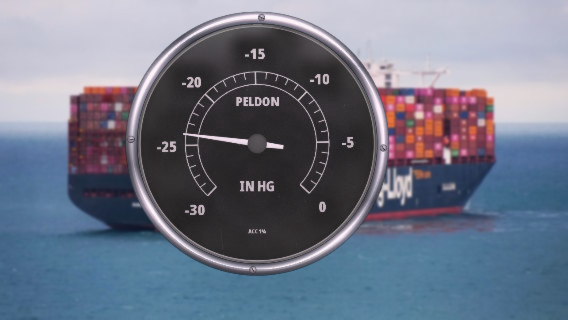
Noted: inHg -24
